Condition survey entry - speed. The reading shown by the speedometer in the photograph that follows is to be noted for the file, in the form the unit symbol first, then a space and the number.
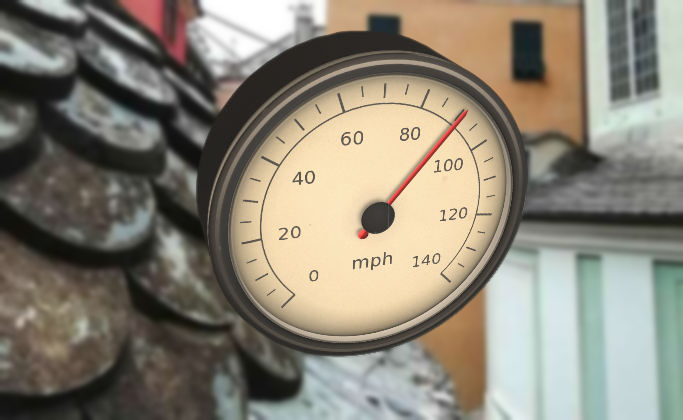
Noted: mph 90
